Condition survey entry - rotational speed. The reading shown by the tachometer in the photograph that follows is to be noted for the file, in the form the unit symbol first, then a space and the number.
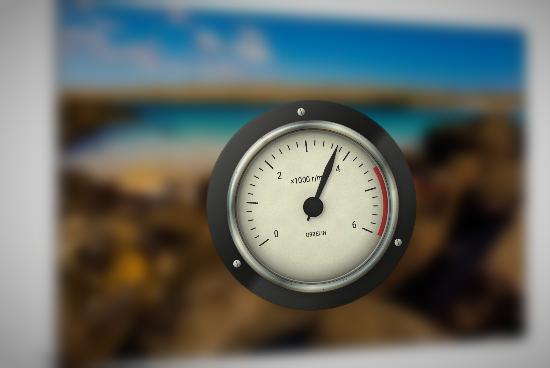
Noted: rpm 3700
